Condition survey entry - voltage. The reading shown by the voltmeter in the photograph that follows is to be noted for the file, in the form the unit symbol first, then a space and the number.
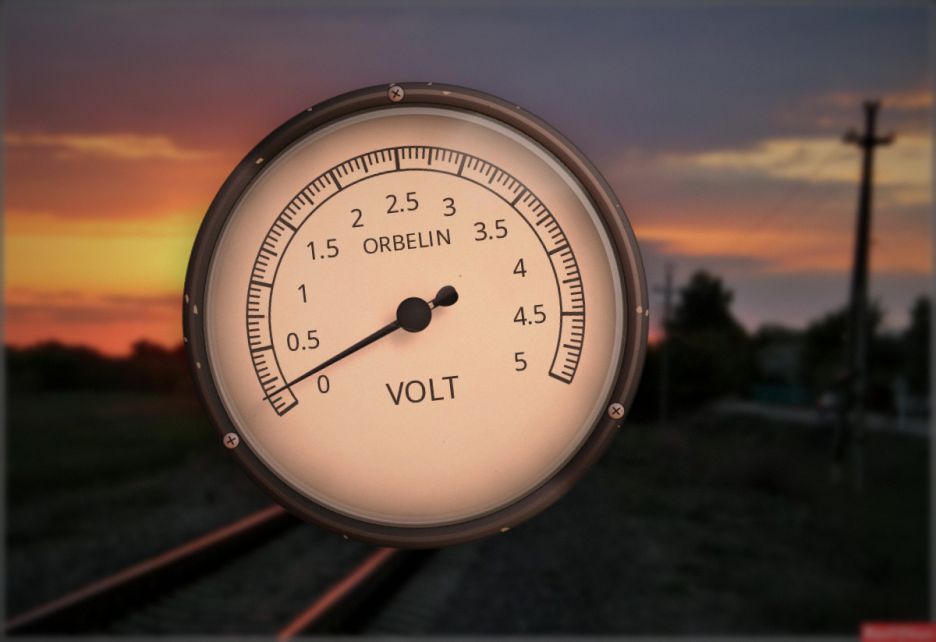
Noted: V 0.15
